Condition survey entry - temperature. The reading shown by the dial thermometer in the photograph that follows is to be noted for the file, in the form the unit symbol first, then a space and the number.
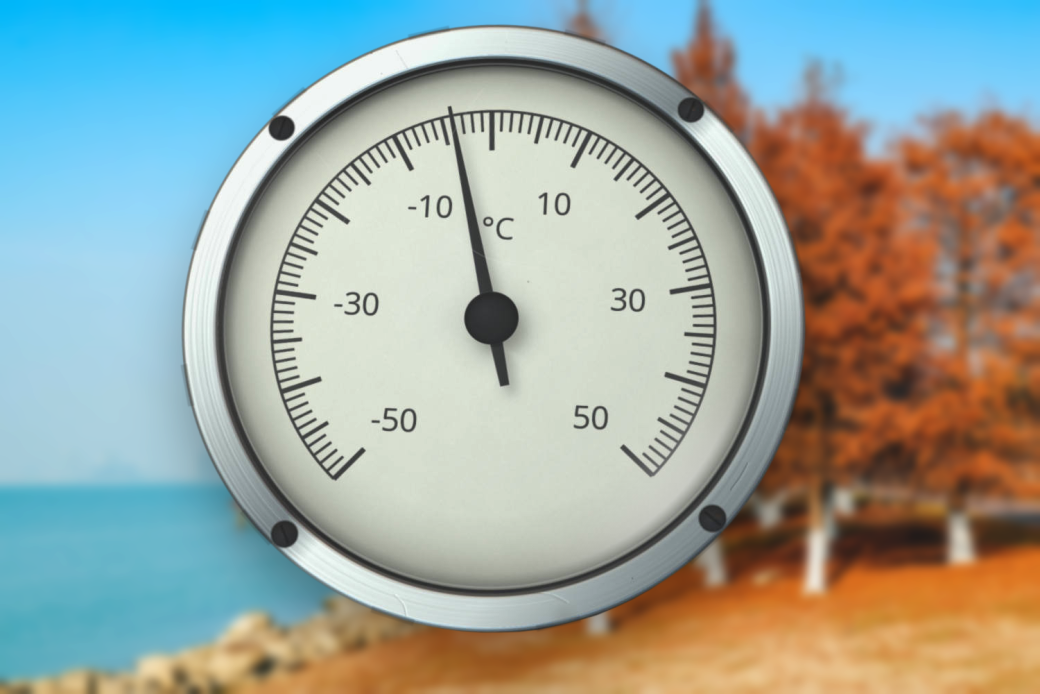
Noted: °C -4
